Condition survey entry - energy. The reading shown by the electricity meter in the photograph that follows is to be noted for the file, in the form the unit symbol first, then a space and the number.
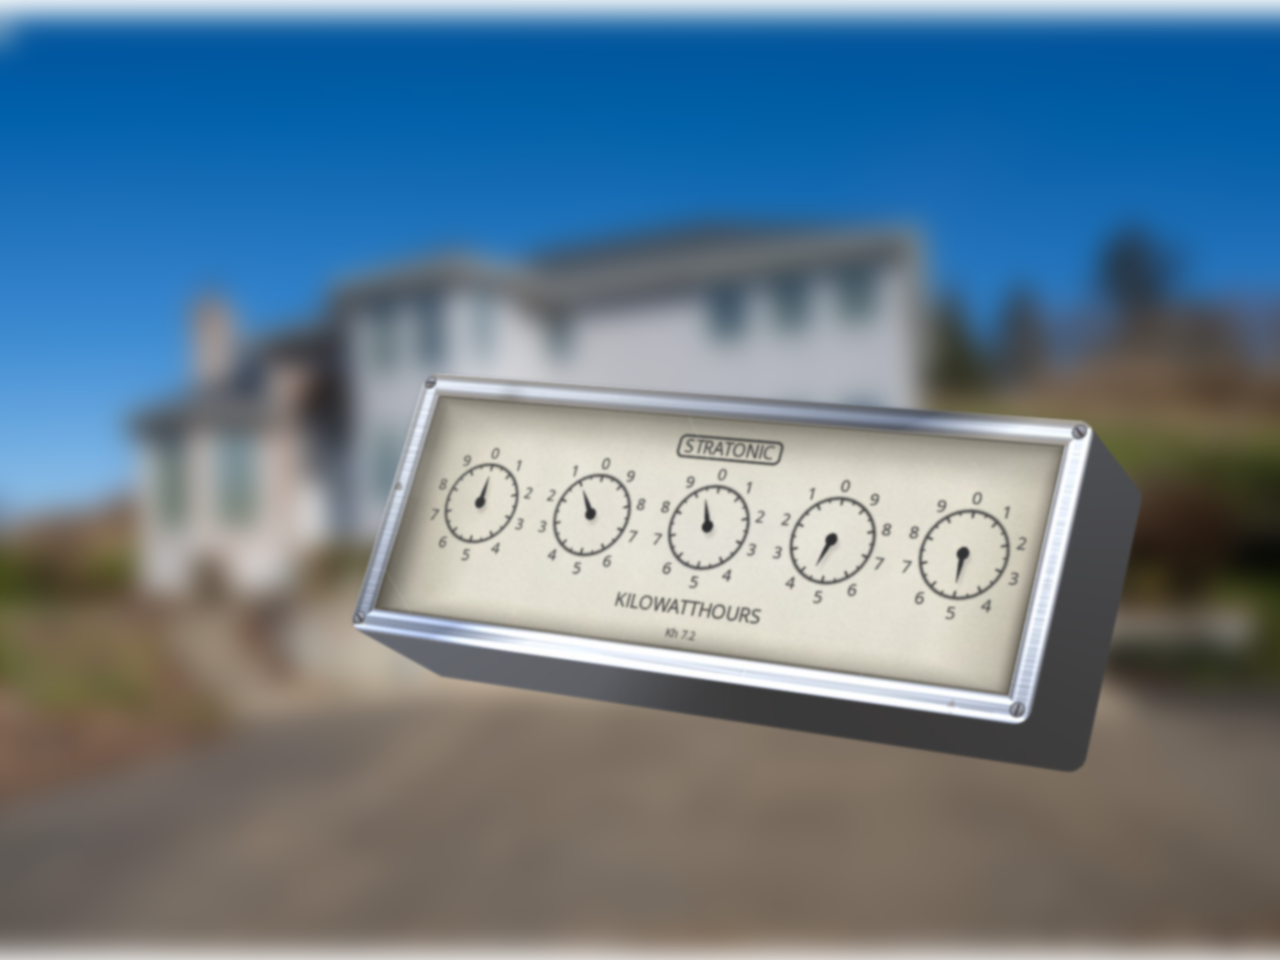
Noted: kWh 945
